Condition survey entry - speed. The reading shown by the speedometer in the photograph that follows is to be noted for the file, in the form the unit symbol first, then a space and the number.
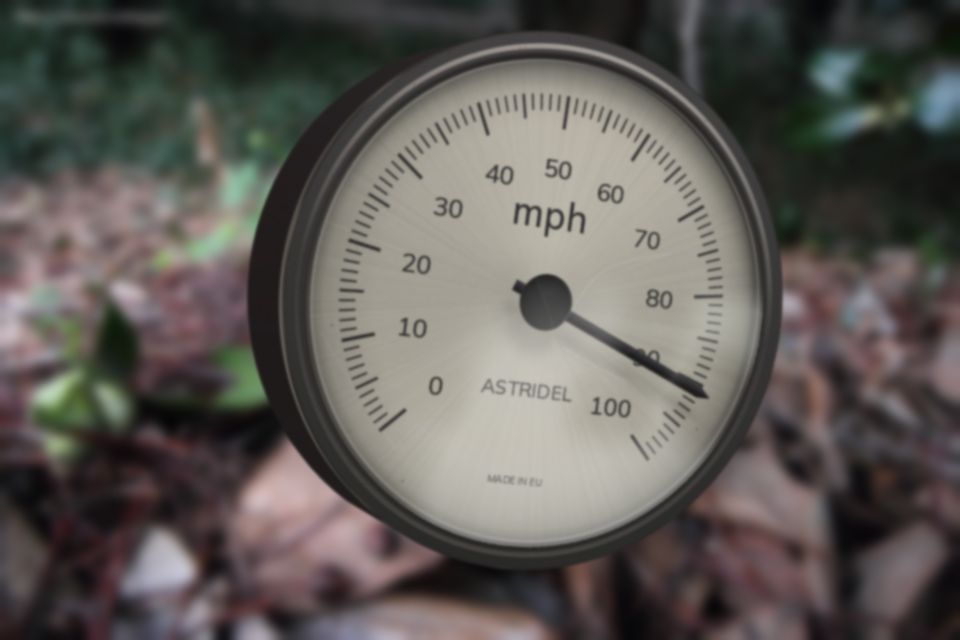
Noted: mph 91
